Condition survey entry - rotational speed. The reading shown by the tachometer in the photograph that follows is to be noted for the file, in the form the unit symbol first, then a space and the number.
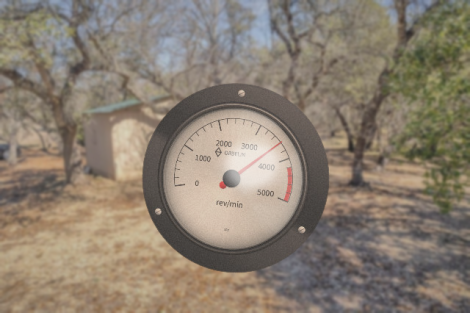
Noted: rpm 3600
